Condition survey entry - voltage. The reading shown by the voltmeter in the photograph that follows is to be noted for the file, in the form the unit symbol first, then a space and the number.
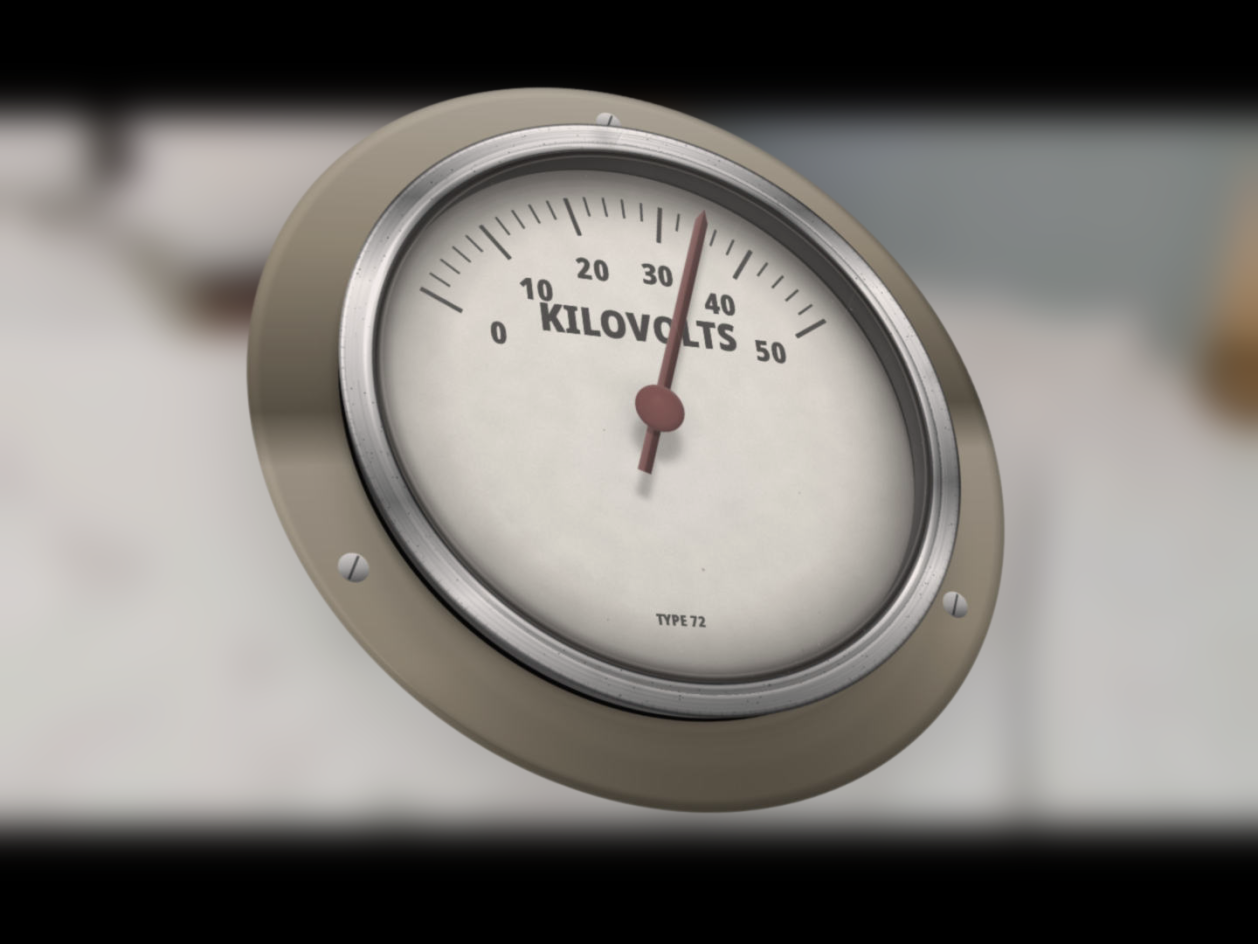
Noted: kV 34
